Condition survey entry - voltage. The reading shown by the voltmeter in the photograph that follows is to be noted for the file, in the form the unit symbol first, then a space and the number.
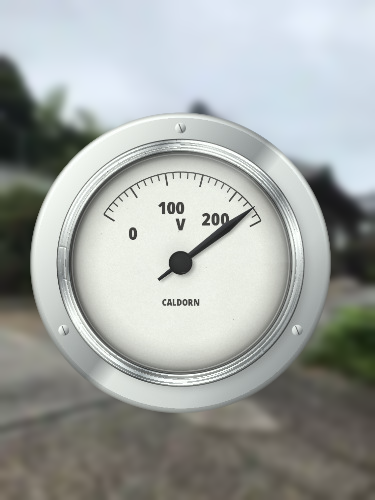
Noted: V 230
